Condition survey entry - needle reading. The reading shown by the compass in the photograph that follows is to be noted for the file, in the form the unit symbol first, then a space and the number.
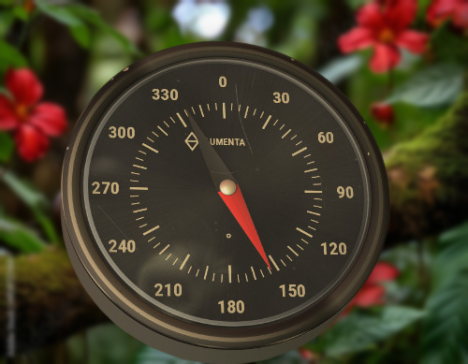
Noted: ° 155
